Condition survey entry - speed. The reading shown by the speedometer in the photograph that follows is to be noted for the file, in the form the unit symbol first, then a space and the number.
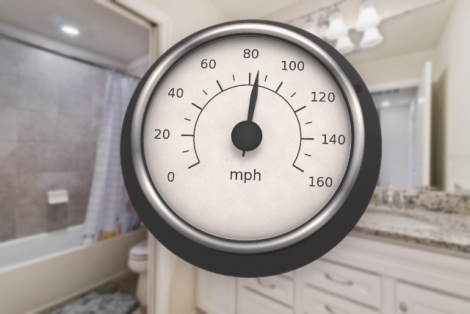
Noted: mph 85
